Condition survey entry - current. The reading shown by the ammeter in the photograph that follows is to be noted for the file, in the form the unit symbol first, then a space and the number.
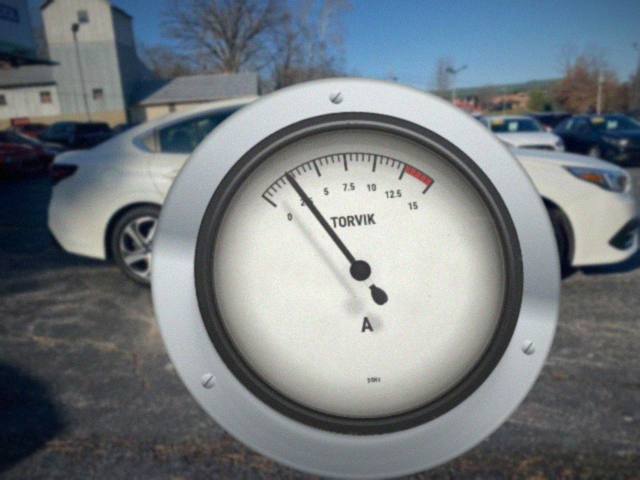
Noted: A 2.5
